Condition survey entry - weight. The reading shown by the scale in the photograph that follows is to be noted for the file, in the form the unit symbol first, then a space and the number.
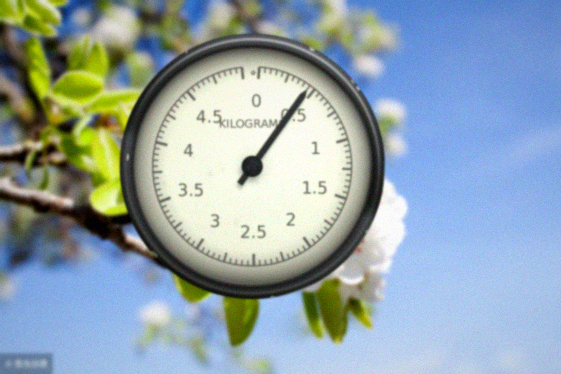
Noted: kg 0.45
